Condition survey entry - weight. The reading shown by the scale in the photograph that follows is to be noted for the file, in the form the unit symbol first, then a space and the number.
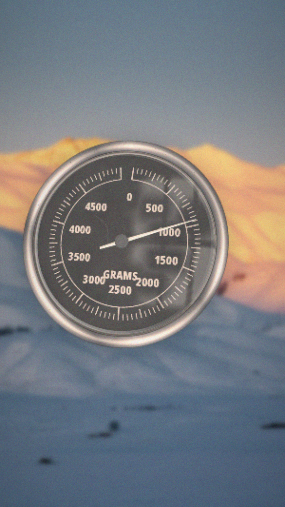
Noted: g 950
